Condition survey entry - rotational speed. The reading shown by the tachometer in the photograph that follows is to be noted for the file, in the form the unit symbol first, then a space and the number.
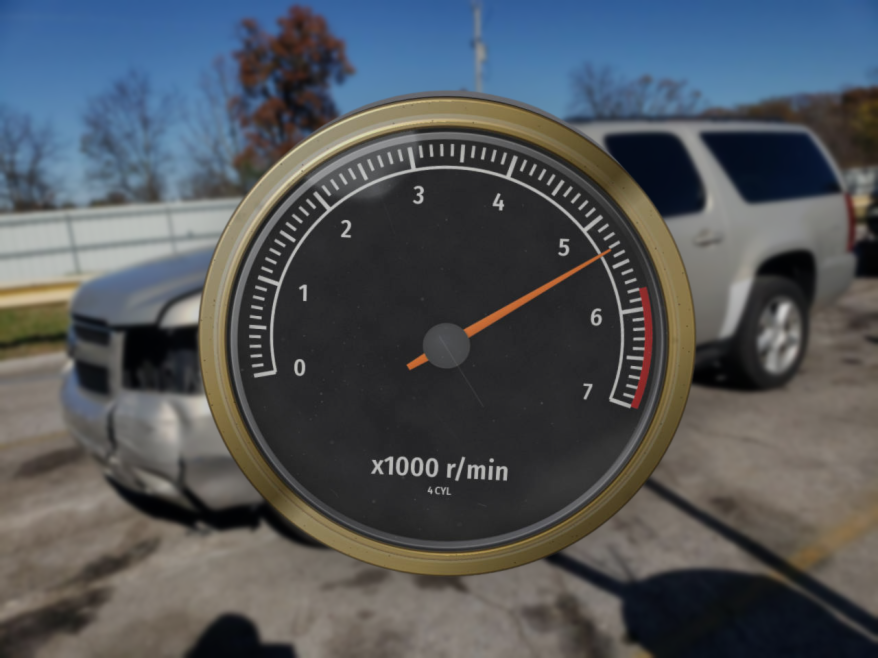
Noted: rpm 5300
